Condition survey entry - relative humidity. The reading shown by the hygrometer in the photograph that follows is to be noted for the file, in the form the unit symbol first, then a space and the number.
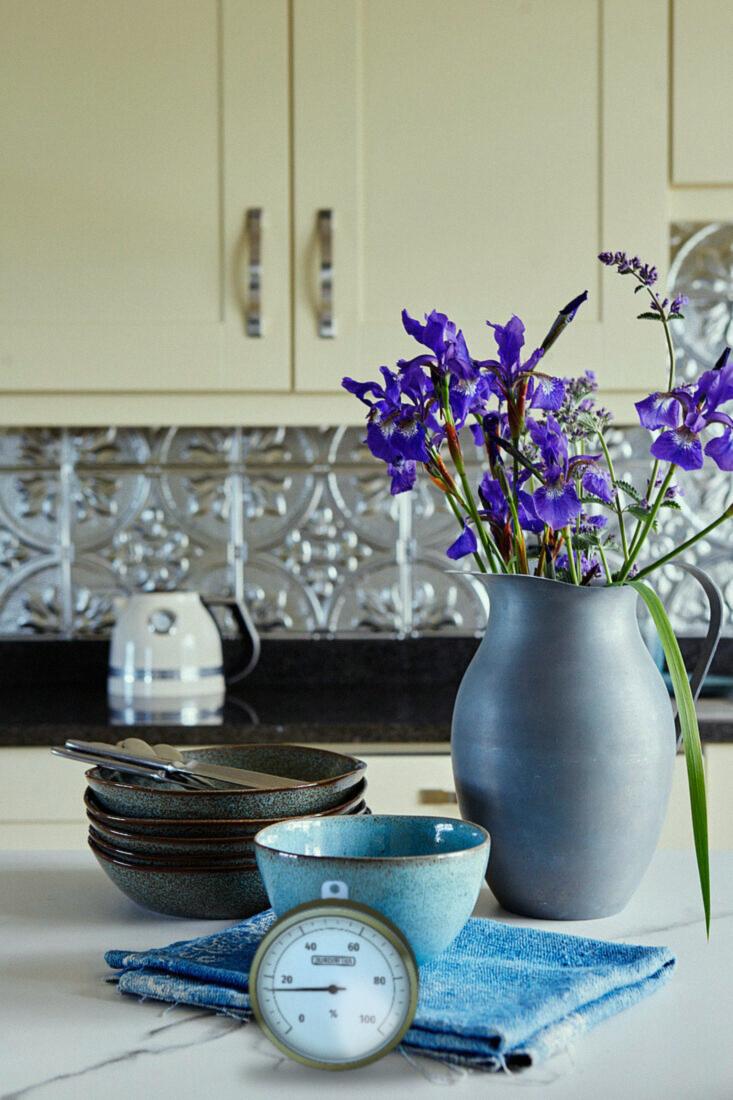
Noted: % 16
